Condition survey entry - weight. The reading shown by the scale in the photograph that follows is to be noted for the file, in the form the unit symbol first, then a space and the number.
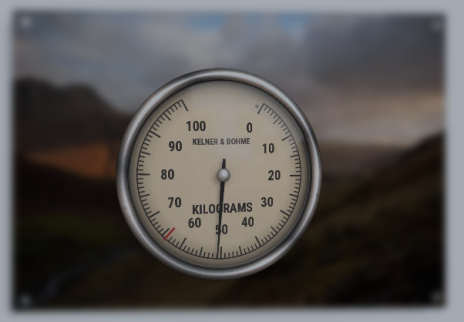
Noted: kg 51
